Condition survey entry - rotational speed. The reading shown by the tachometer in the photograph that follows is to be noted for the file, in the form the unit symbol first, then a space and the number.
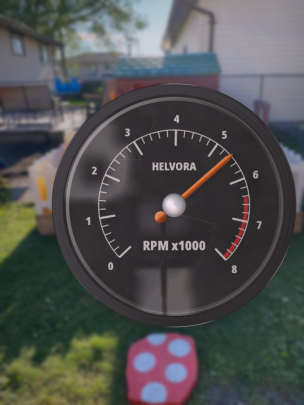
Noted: rpm 5400
